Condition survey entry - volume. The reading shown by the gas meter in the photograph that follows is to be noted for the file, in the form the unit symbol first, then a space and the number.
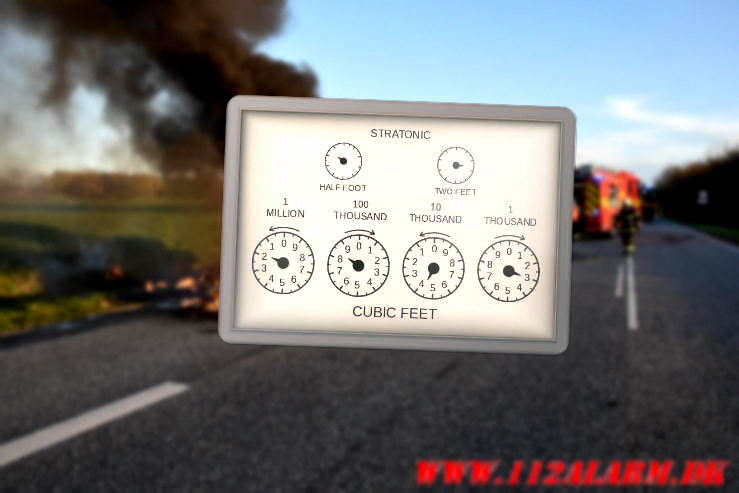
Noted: ft³ 184300
